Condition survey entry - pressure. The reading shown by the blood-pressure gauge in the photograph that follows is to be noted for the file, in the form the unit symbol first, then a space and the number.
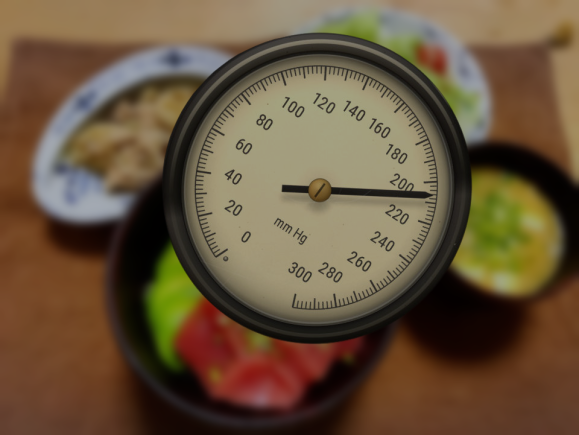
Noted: mmHg 206
